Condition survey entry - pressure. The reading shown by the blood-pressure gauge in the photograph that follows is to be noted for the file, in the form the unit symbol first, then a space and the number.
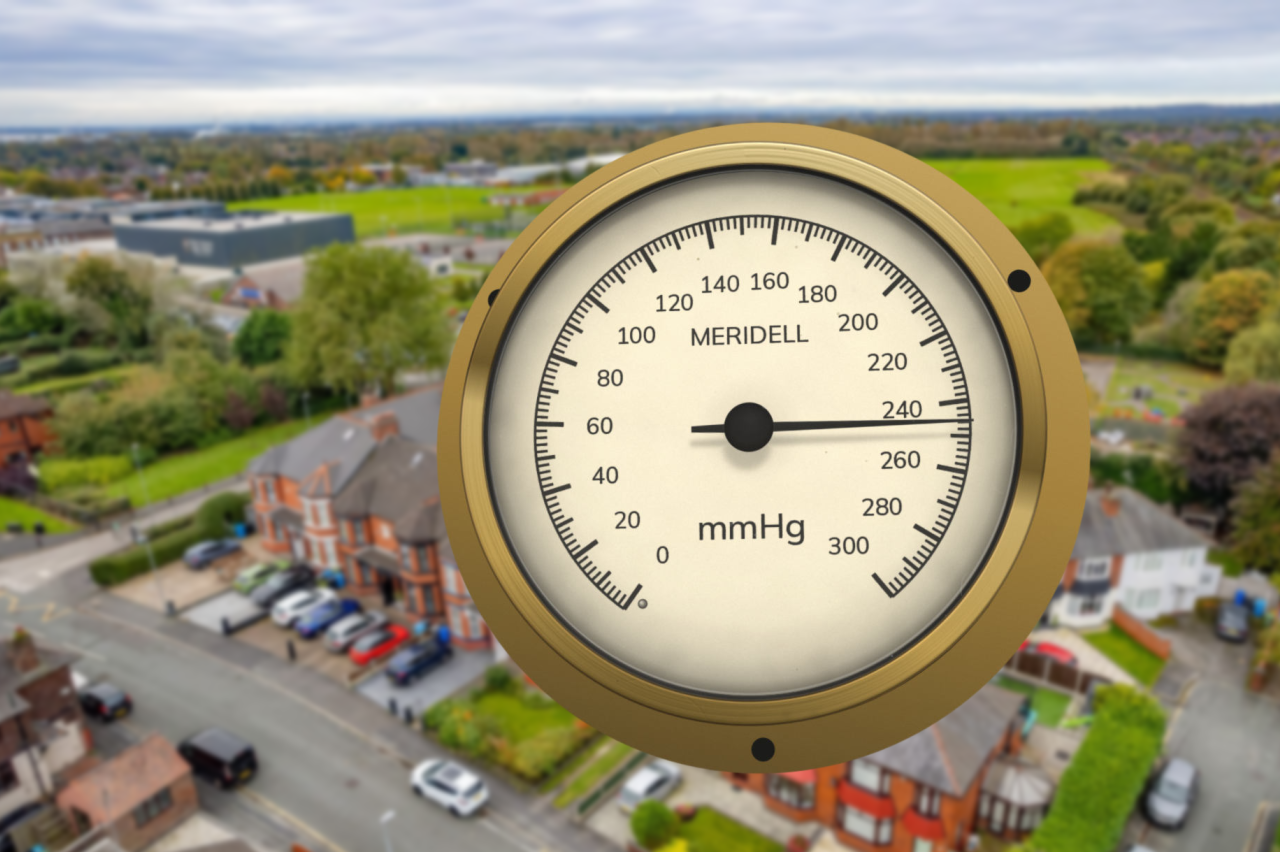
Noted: mmHg 246
